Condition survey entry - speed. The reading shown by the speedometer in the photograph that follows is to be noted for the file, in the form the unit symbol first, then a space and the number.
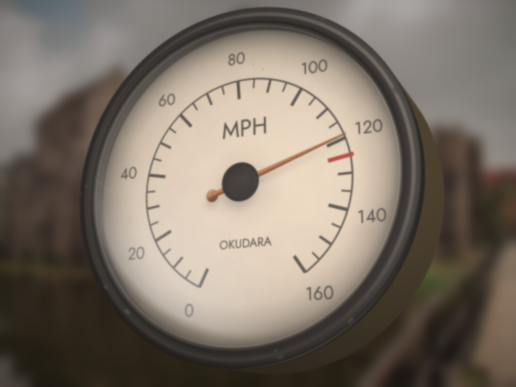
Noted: mph 120
